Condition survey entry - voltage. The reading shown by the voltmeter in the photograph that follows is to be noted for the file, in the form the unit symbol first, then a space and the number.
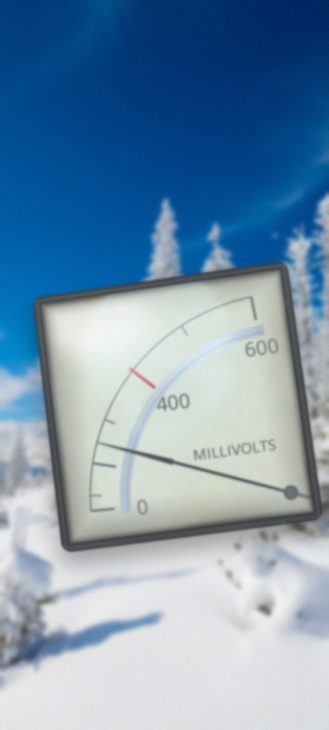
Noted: mV 250
